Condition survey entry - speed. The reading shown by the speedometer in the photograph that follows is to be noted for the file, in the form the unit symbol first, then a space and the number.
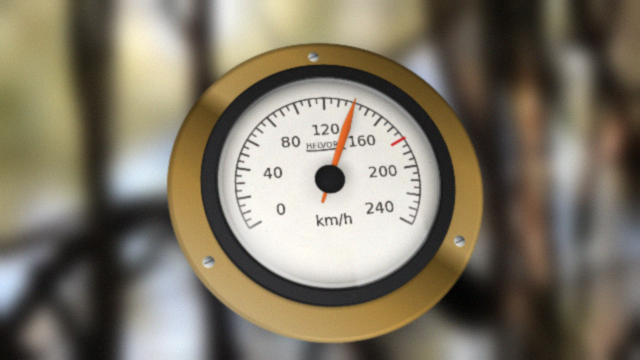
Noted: km/h 140
